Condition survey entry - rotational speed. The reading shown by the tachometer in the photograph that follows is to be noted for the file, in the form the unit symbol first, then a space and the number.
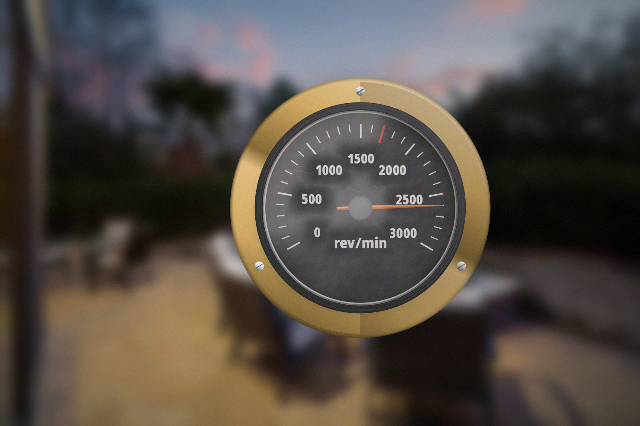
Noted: rpm 2600
